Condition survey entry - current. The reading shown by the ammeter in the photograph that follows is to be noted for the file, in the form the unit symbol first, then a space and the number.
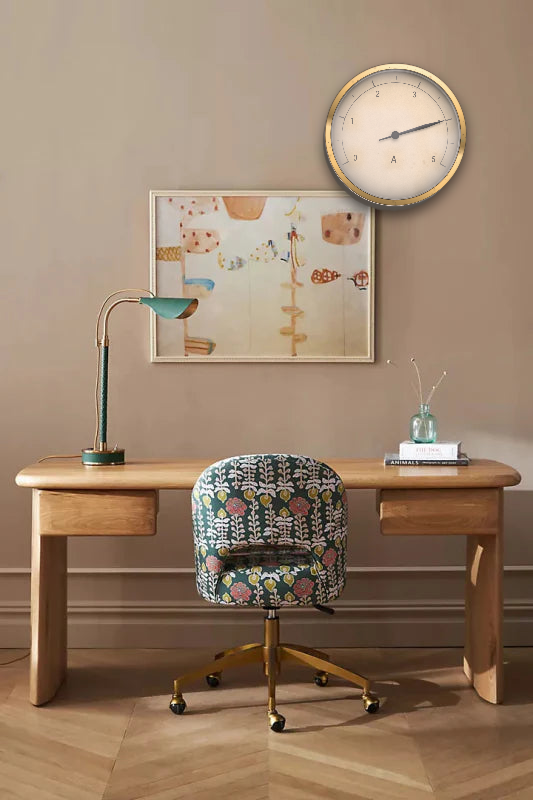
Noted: A 4
